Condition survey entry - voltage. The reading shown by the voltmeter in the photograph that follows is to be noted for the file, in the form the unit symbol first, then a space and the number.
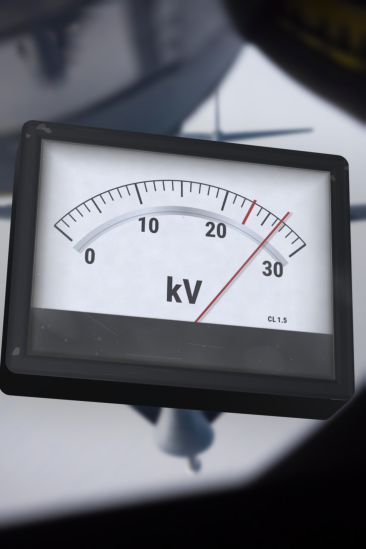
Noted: kV 26.5
